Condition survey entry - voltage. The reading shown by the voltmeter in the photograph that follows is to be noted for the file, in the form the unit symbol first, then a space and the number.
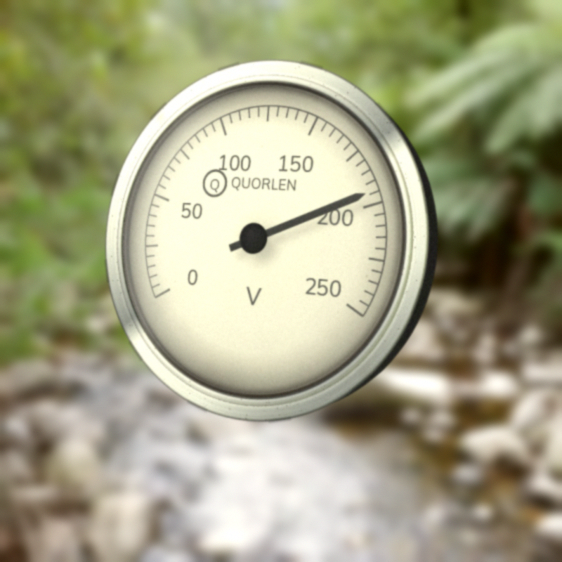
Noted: V 195
